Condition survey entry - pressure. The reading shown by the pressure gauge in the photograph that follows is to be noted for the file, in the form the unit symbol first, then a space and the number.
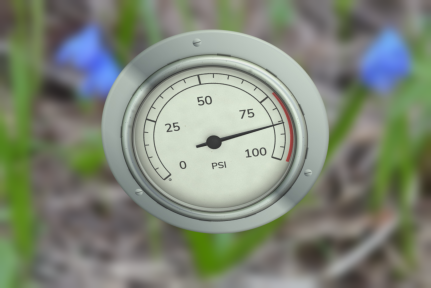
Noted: psi 85
